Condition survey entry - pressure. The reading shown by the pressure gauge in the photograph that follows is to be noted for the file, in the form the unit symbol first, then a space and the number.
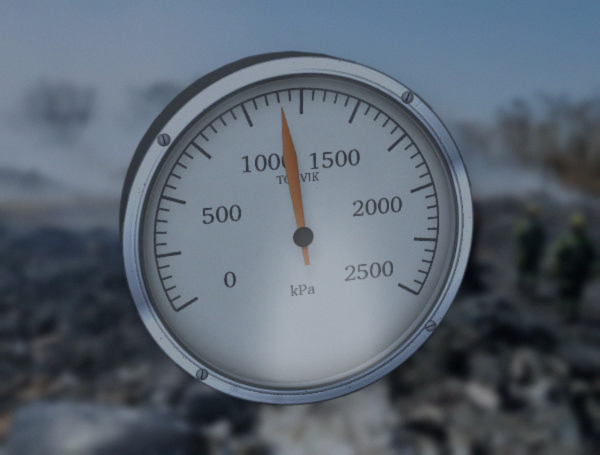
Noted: kPa 1150
